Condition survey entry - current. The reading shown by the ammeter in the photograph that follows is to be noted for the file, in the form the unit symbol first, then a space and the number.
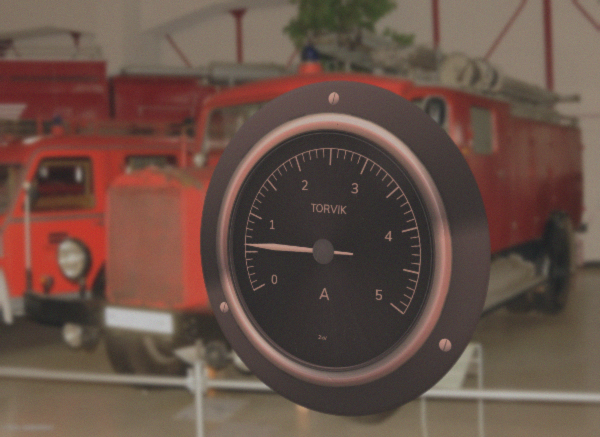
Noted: A 0.6
